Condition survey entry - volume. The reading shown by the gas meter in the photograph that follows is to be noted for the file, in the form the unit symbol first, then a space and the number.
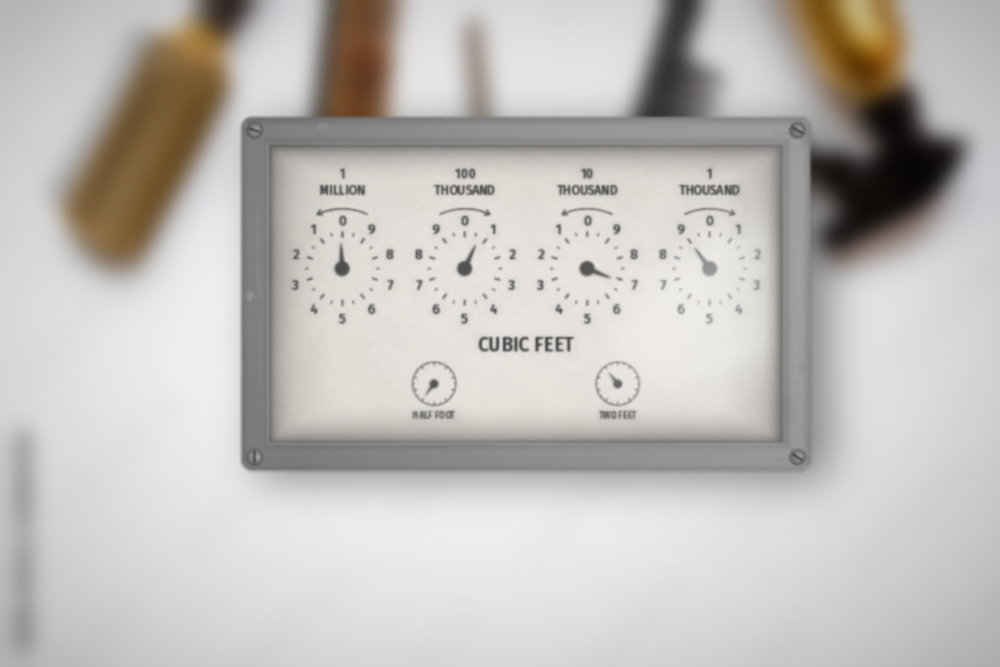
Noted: ft³ 6900
